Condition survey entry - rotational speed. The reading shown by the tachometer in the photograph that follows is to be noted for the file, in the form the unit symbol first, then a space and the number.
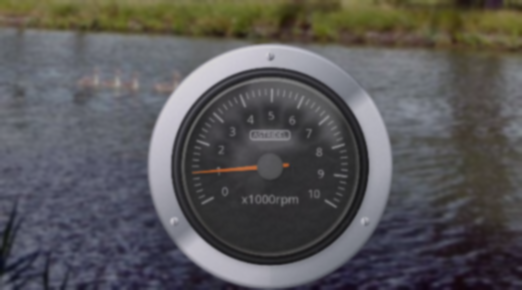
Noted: rpm 1000
